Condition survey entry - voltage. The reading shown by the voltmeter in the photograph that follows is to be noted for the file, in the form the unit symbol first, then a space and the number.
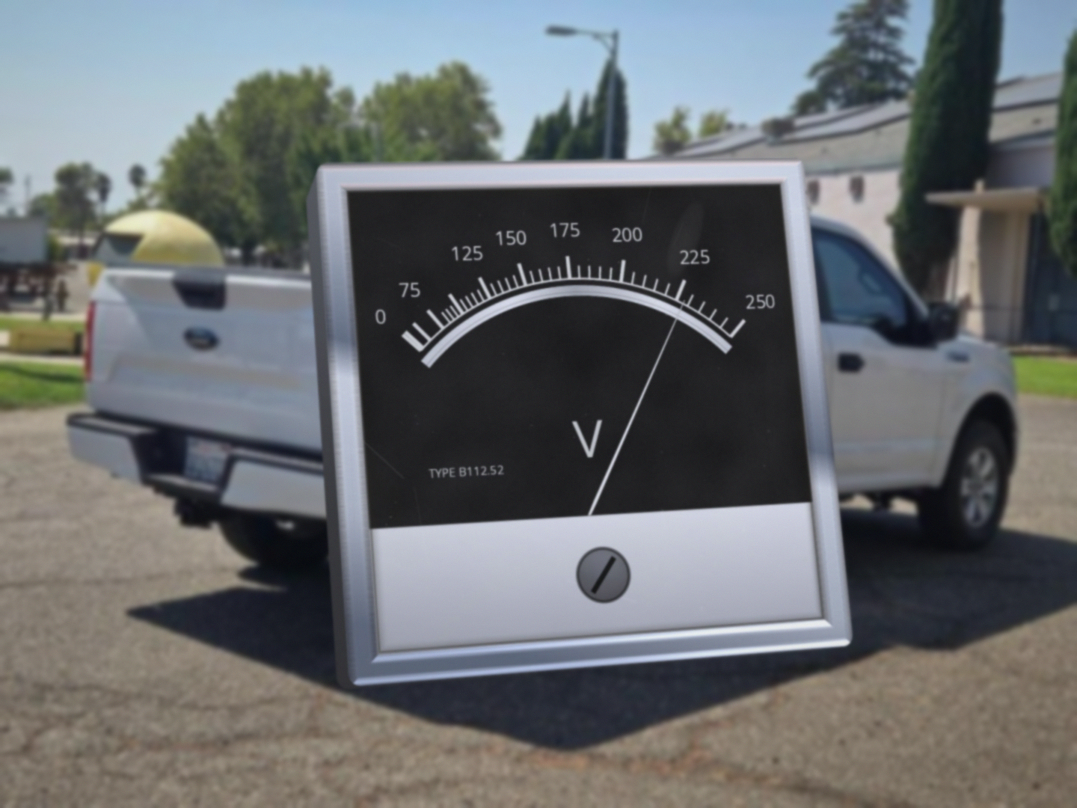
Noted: V 227.5
